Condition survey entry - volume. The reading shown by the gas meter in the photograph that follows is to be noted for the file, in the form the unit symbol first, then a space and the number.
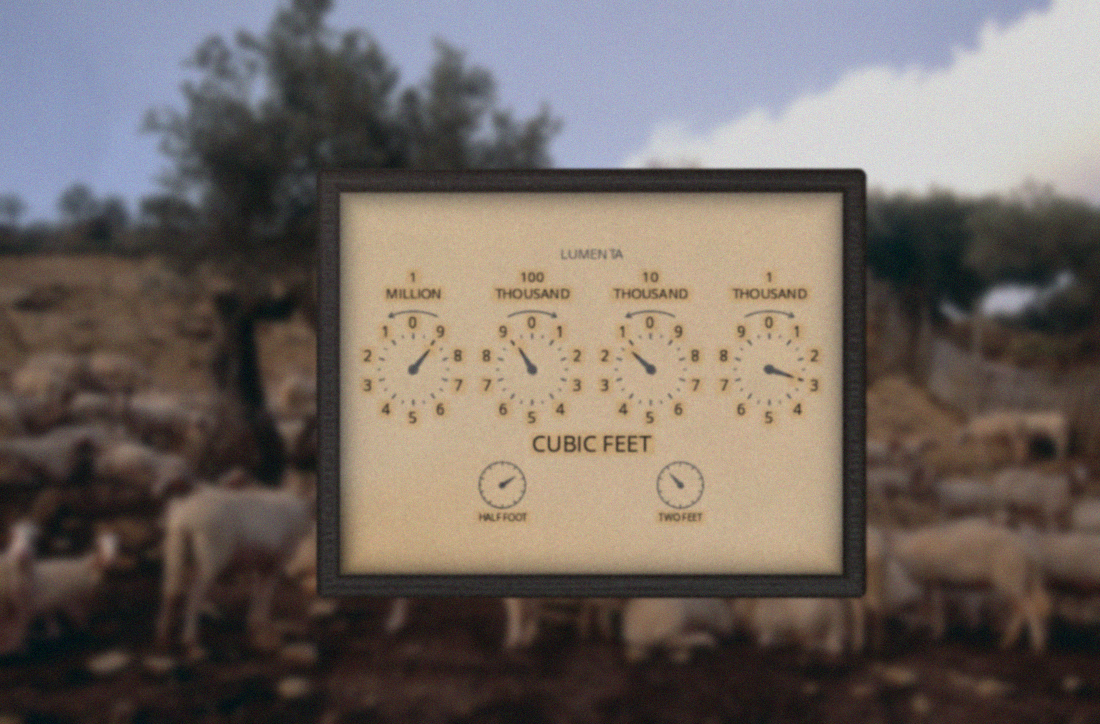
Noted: ft³ 891300
